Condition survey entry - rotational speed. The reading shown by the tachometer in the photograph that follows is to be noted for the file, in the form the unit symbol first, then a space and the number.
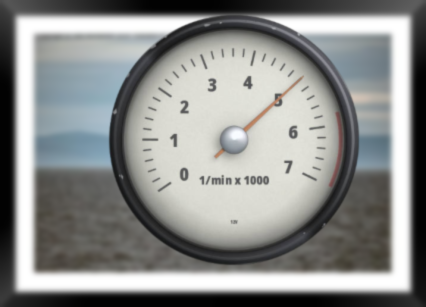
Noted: rpm 5000
